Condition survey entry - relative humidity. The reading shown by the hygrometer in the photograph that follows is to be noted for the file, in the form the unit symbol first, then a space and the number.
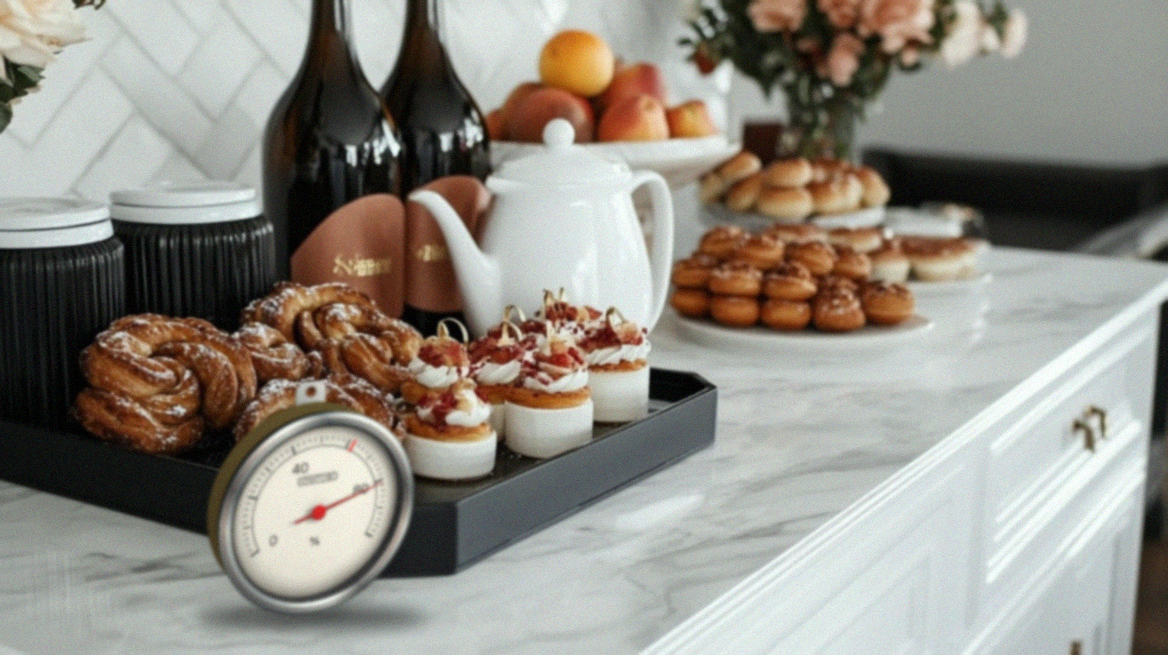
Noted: % 80
